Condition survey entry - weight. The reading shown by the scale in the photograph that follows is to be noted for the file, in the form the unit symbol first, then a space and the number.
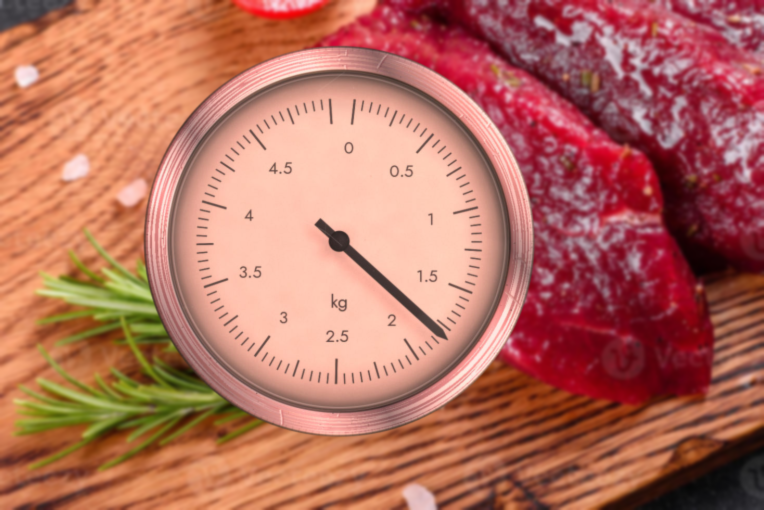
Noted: kg 1.8
